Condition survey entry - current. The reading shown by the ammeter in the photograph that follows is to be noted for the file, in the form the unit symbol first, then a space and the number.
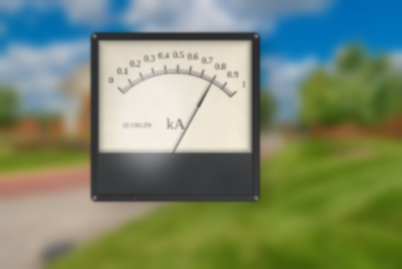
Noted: kA 0.8
